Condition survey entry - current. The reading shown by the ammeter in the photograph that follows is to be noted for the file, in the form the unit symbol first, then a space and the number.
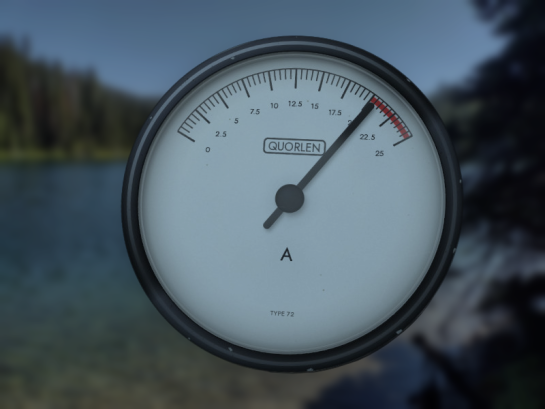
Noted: A 20.5
